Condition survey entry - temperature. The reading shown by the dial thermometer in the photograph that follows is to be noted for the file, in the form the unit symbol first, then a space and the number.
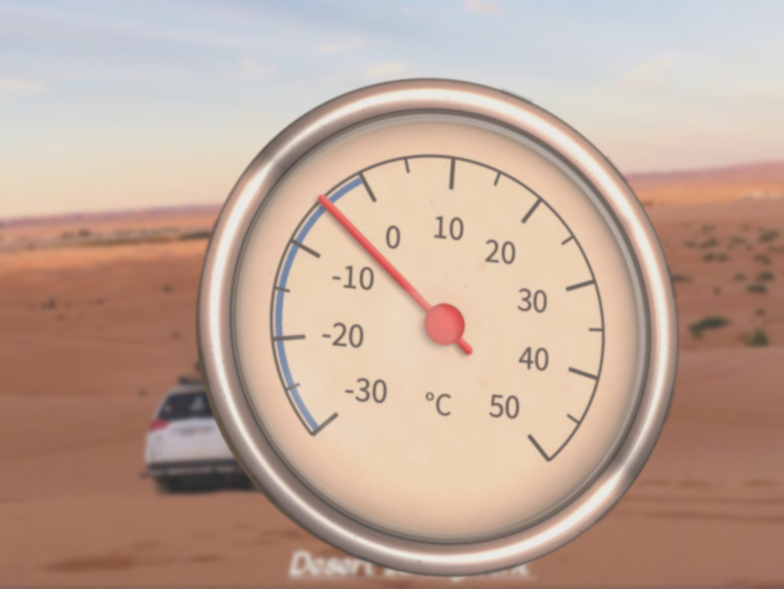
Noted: °C -5
